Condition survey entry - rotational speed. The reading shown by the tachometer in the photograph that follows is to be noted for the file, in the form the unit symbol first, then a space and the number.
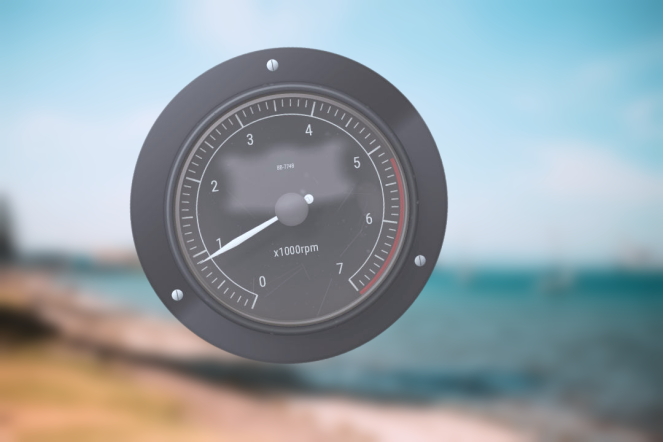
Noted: rpm 900
